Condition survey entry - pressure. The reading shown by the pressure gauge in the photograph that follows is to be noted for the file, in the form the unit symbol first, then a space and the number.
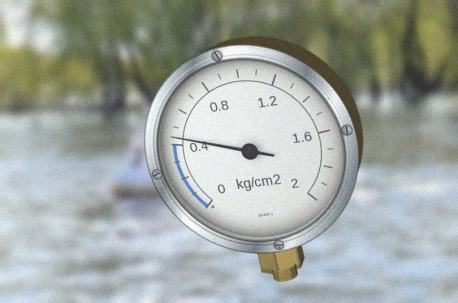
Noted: kg/cm² 0.45
